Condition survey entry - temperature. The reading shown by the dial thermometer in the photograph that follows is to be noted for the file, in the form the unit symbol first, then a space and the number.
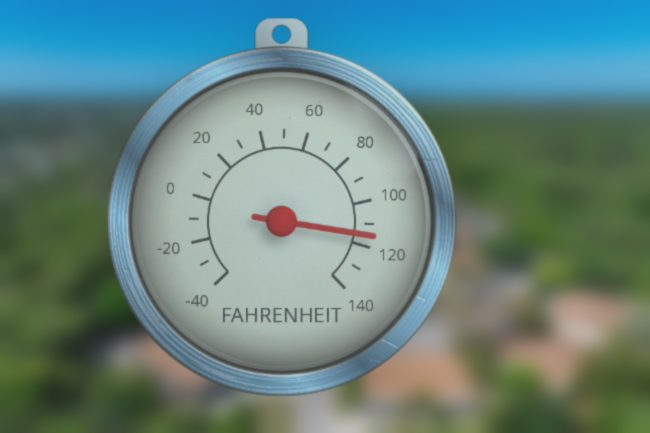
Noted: °F 115
